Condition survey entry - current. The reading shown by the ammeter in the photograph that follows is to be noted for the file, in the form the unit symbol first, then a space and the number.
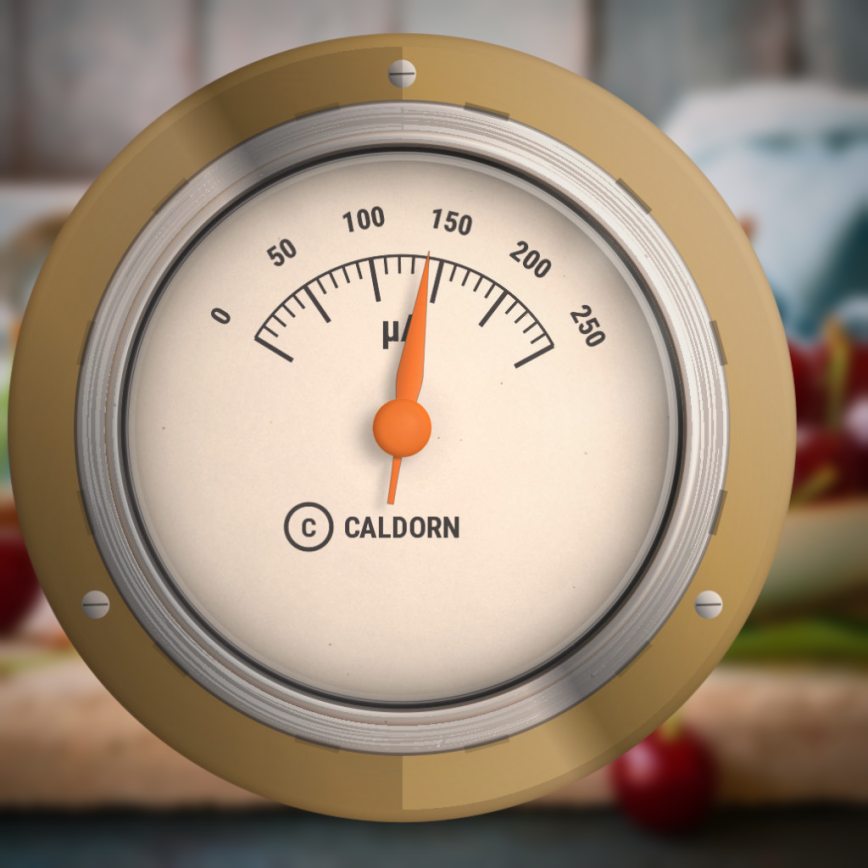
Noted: µA 140
